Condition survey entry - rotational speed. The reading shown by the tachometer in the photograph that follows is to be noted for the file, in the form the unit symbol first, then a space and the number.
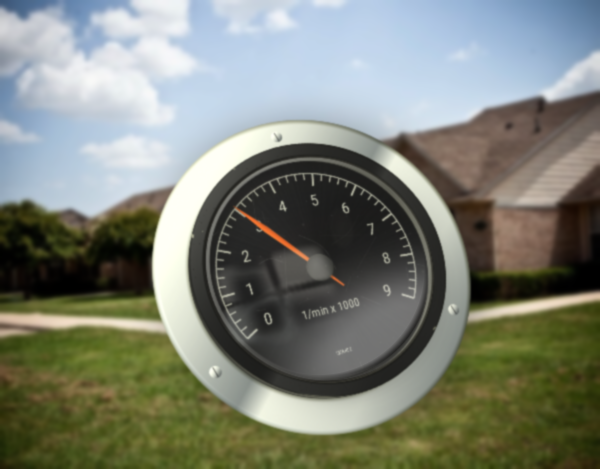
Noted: rpm 3000
